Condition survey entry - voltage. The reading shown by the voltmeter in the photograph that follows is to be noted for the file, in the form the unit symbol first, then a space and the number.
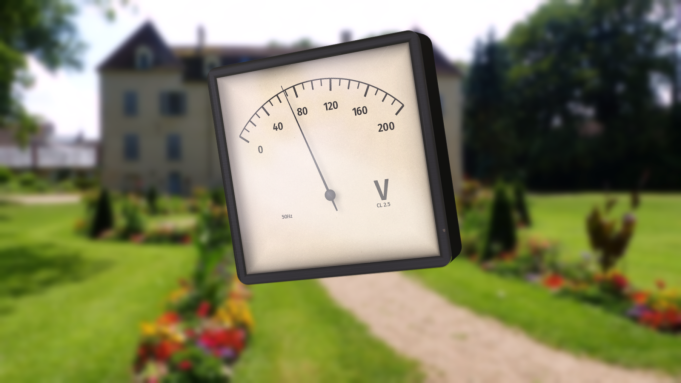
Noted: V 70
